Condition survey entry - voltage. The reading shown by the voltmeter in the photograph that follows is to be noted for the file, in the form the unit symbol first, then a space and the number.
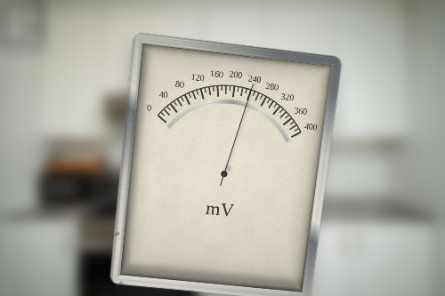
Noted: mV 240
